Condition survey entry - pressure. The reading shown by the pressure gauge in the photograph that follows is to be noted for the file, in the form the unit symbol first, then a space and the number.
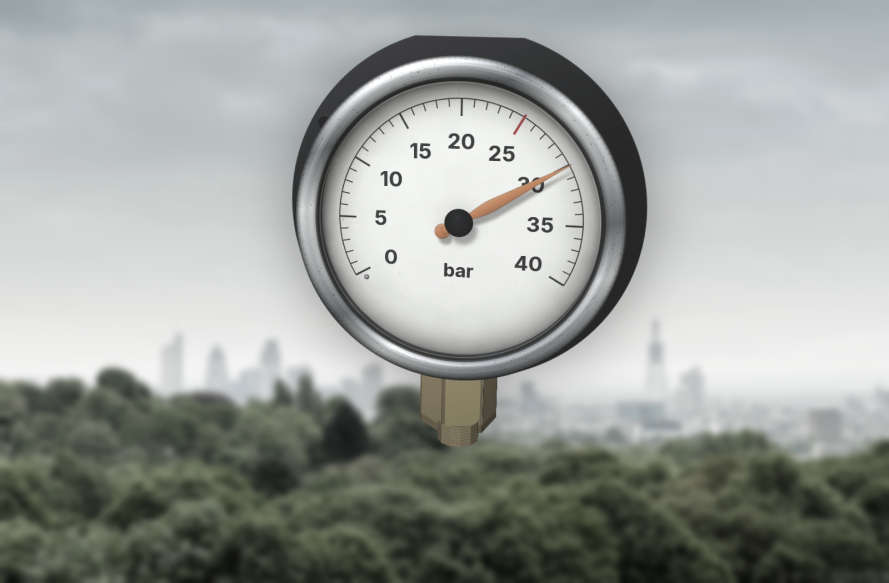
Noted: bar 30
